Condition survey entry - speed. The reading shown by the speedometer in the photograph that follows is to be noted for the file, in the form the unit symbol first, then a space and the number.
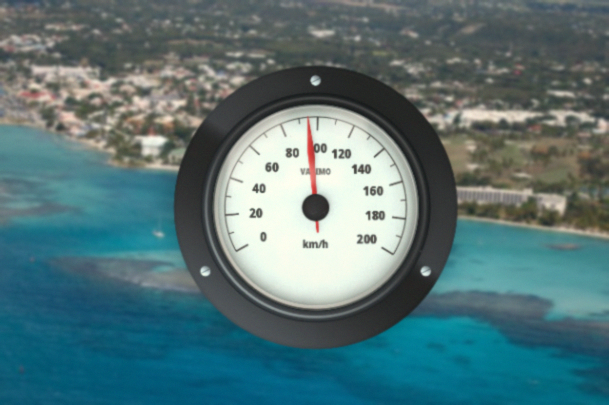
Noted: km/h 95
